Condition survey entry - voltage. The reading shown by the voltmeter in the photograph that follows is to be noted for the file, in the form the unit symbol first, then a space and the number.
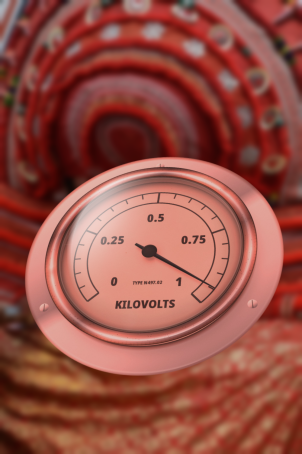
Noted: kV 0.95
